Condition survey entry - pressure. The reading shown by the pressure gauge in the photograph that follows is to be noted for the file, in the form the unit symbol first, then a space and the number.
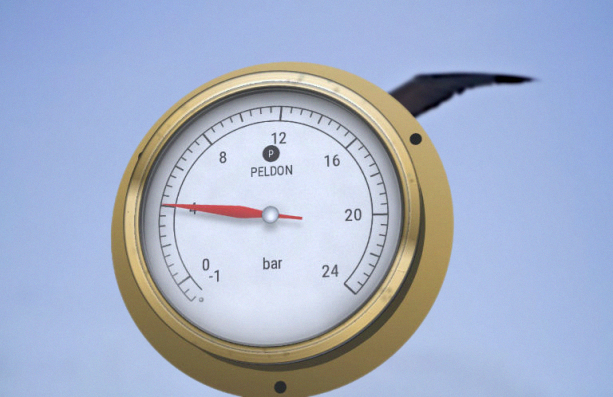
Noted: bar 4
